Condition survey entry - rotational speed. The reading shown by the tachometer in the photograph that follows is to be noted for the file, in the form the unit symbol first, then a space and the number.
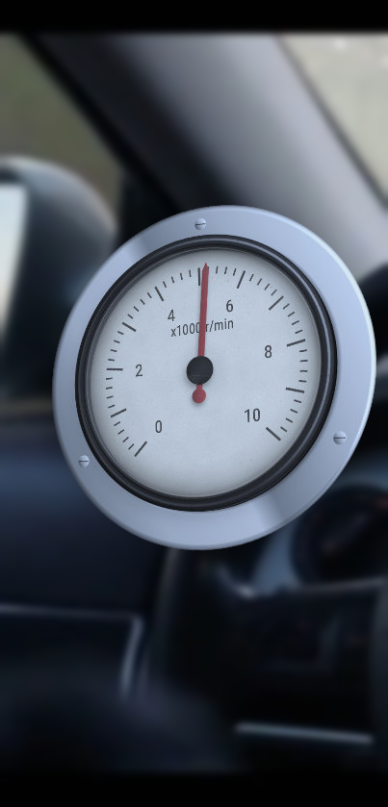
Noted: rpm 5200
